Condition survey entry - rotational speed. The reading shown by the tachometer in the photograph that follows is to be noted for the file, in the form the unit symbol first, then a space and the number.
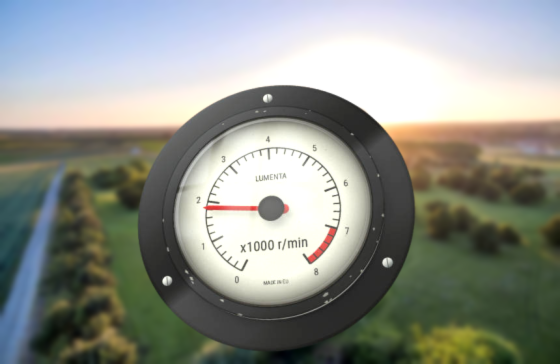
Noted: rpm 1800
